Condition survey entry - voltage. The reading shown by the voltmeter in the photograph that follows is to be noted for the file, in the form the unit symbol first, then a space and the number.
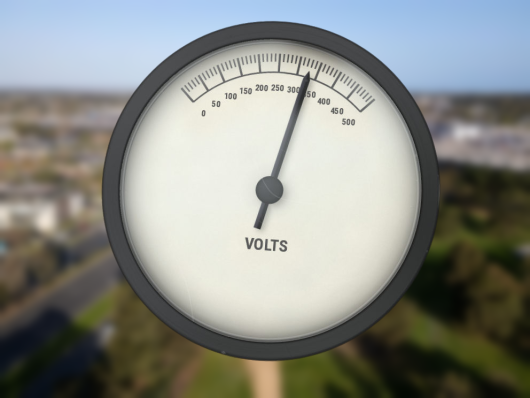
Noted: V 330
